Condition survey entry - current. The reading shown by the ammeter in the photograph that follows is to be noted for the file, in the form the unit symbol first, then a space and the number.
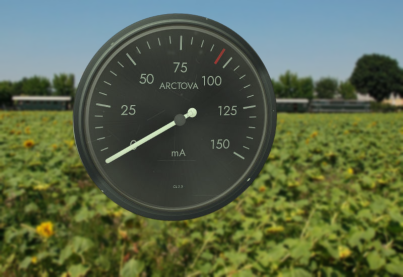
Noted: mA 0
